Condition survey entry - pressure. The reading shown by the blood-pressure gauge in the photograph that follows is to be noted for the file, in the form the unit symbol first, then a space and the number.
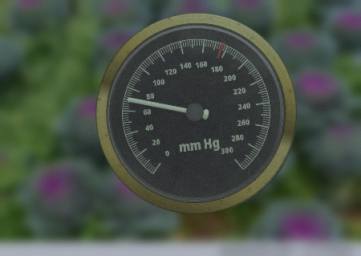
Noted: mmHg 70
